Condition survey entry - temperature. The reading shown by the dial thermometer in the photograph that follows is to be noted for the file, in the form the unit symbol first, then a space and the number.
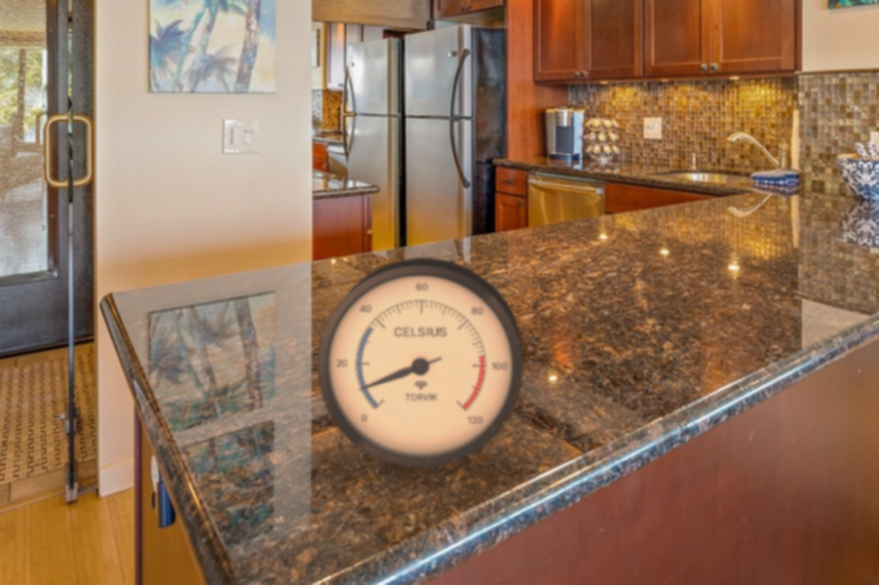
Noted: °C 10
